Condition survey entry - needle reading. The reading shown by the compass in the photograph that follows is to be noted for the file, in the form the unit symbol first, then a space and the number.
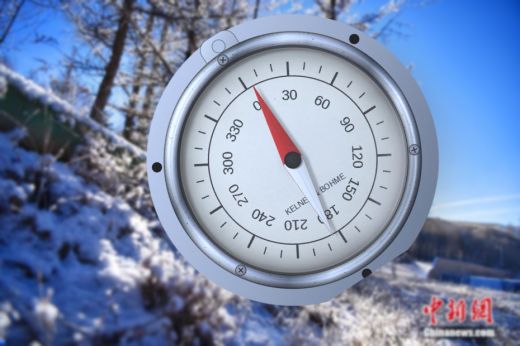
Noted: ° 5
